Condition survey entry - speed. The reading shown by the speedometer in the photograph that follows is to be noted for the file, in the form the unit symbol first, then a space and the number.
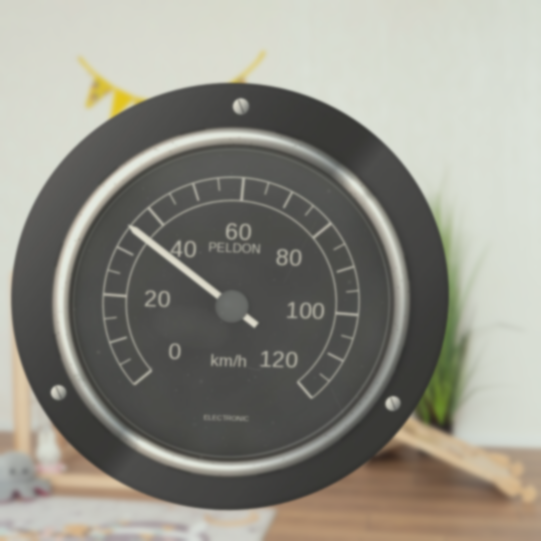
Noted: km/h 35
